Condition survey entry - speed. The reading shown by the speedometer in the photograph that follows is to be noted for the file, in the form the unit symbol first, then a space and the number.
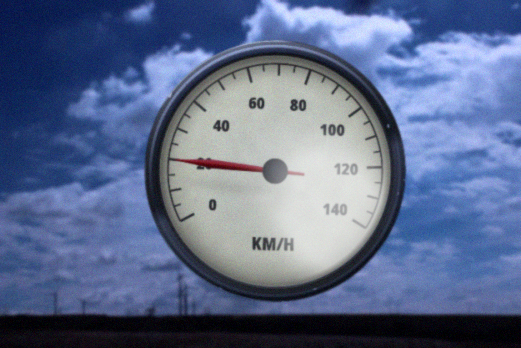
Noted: km/h 20
